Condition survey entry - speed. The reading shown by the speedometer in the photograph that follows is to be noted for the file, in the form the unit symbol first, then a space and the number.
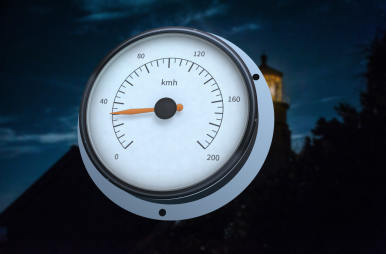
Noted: km/h 30
